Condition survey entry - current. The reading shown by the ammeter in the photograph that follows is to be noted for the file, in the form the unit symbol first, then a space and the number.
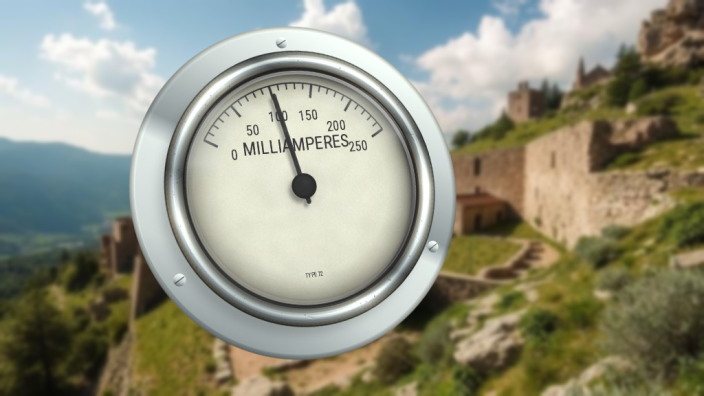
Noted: mA 100
